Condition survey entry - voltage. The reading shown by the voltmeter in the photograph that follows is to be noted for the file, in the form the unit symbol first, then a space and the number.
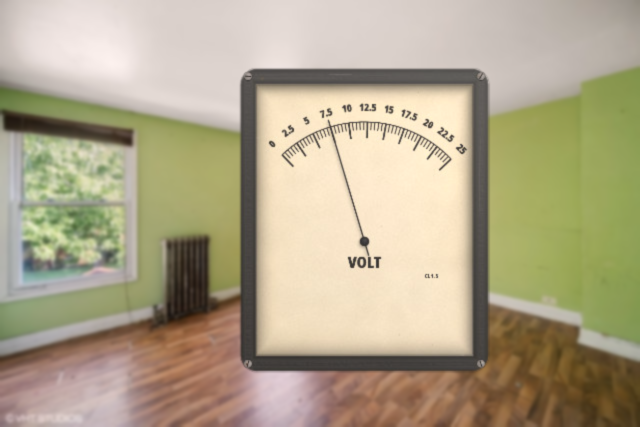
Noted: V 7.5
